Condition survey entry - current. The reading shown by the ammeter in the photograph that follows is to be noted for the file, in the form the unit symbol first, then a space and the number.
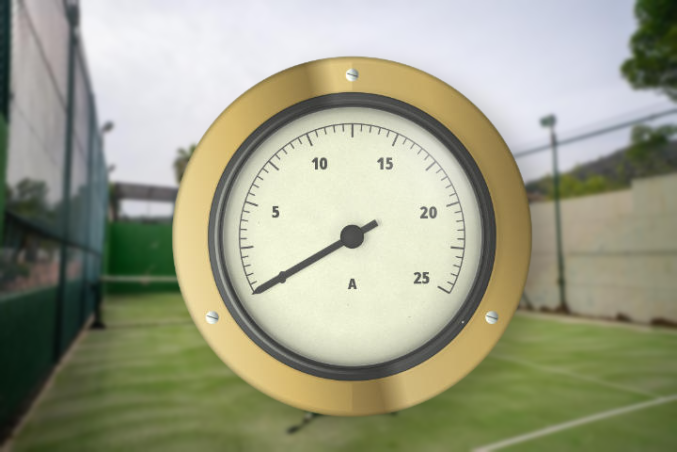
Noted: A 0
